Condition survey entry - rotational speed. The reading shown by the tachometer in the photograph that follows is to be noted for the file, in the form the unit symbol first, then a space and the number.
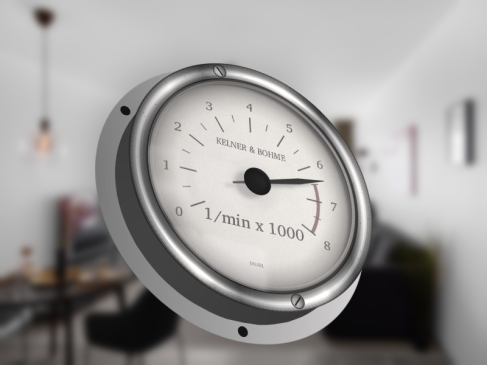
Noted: rpm 6500
